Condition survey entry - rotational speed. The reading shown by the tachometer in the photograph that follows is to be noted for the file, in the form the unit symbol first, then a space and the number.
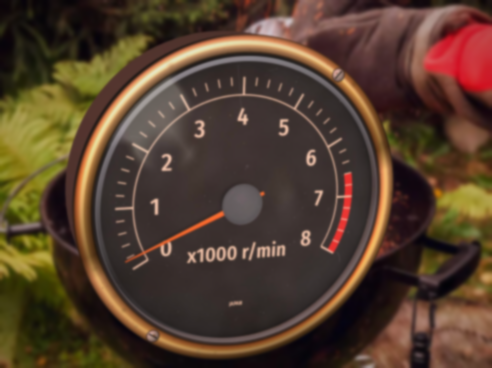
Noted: rpm 200
